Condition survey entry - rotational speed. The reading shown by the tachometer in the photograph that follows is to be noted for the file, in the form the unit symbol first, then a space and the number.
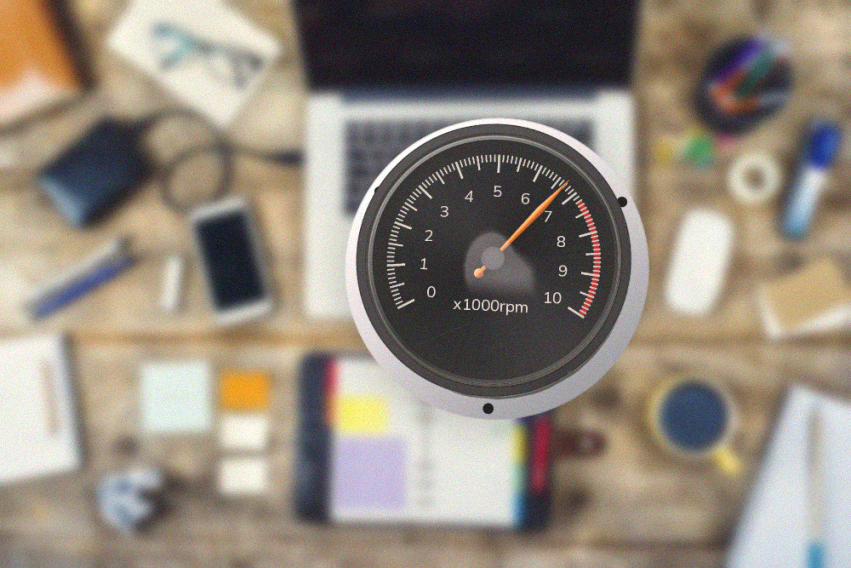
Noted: rpm 6700
